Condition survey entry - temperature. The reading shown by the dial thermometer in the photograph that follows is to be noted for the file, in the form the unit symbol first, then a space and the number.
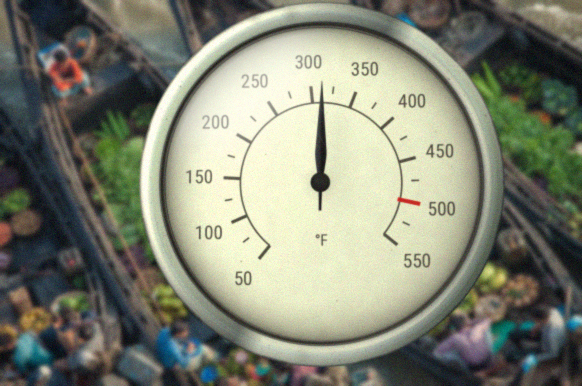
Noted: °F 312.5
